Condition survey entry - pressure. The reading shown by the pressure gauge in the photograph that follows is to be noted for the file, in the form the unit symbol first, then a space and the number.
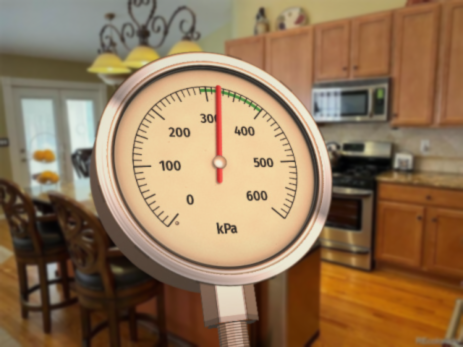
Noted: kPa 320
